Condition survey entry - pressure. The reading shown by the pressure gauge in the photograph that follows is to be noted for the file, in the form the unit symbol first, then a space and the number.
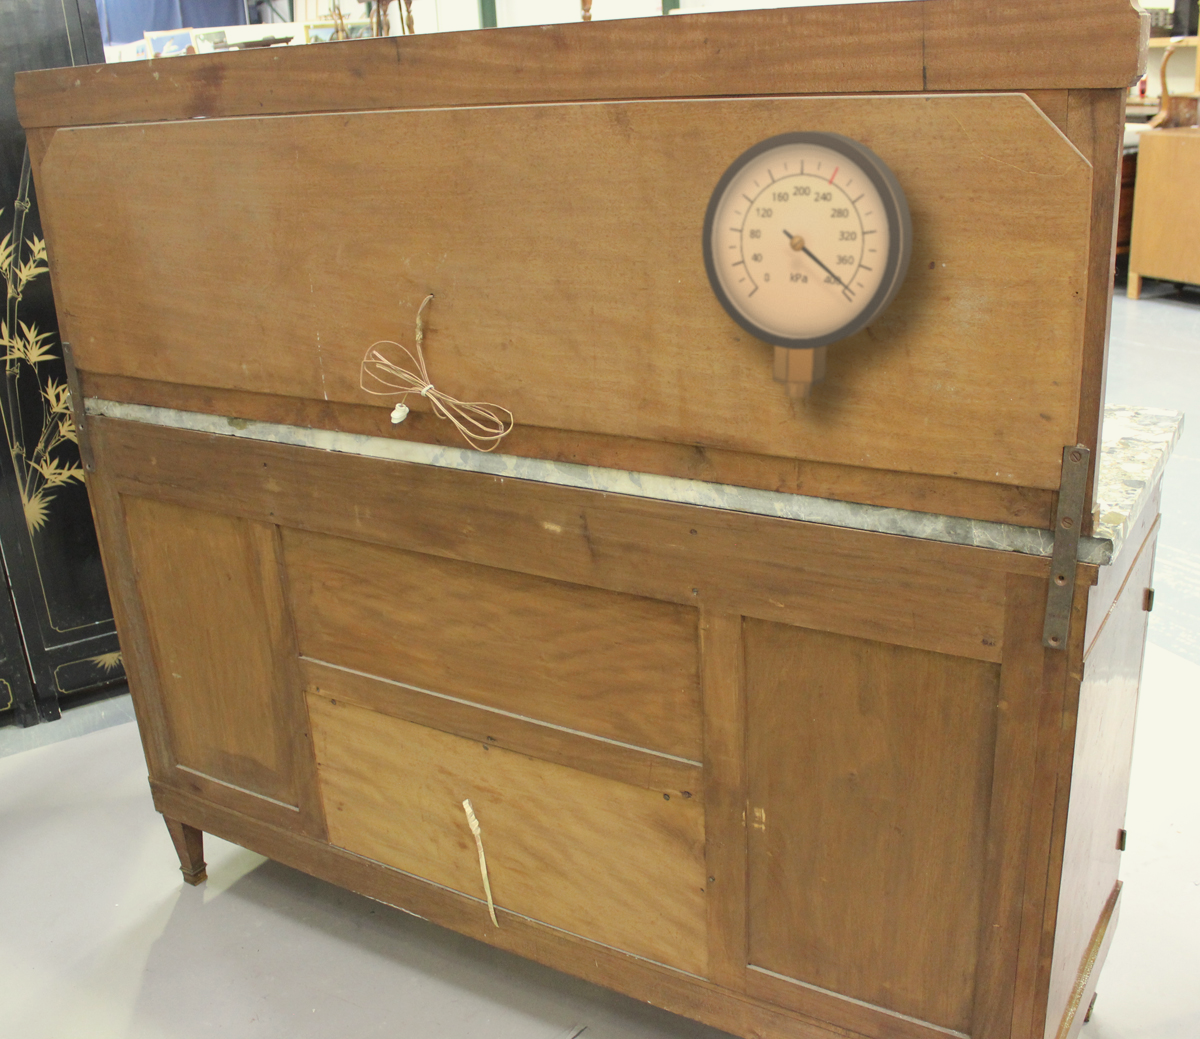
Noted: kPa 390
